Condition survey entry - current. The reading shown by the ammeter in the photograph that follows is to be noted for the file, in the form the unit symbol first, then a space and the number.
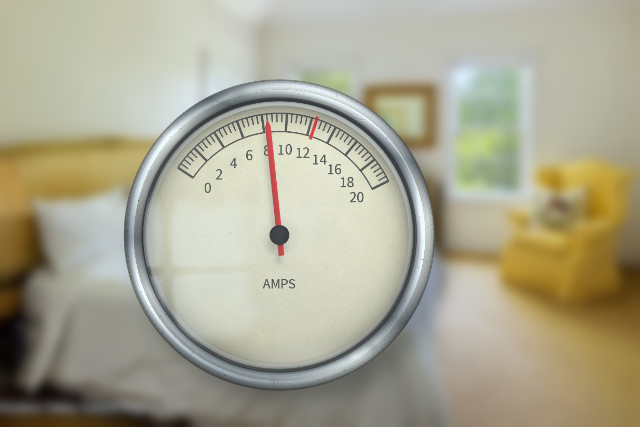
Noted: A 8.4
